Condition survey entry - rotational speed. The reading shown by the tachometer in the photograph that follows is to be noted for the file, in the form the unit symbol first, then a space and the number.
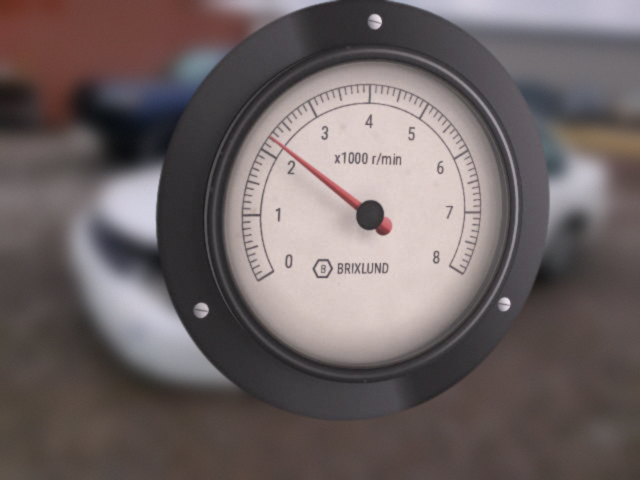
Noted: rpm 2200
